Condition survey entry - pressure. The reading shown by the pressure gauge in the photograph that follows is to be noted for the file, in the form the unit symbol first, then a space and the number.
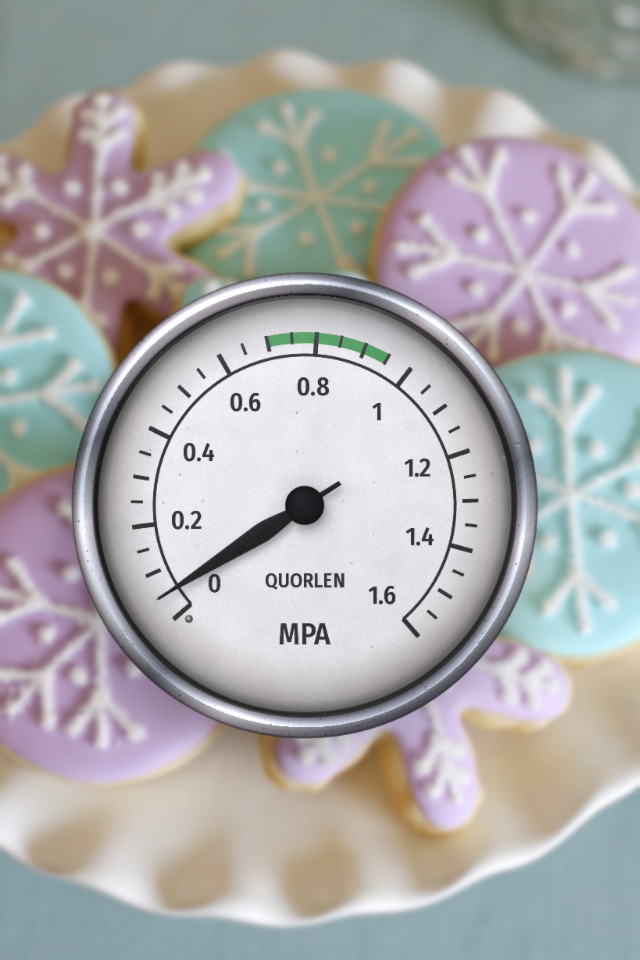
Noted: MPa 0.05
